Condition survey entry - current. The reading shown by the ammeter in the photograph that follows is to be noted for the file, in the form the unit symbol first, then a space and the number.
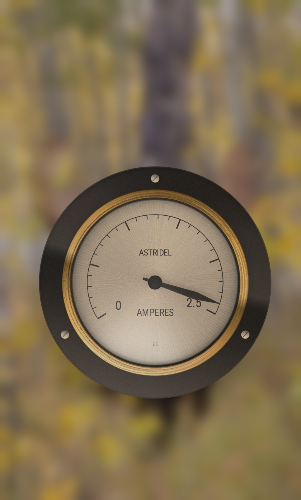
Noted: A 2.4
